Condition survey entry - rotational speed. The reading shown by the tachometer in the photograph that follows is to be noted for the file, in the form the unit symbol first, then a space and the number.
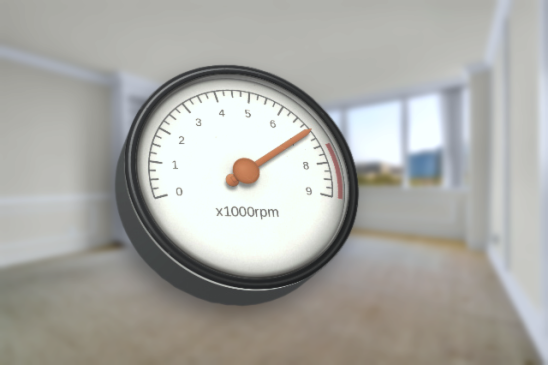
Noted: rpm 7000
